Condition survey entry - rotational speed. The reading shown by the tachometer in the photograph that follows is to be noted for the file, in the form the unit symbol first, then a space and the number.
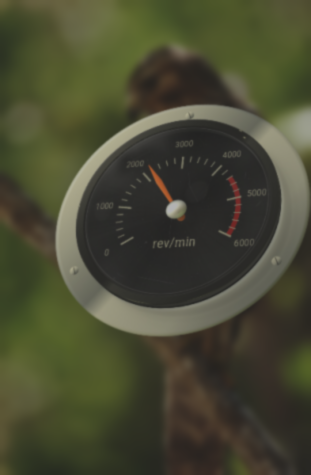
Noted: rpm 2200
